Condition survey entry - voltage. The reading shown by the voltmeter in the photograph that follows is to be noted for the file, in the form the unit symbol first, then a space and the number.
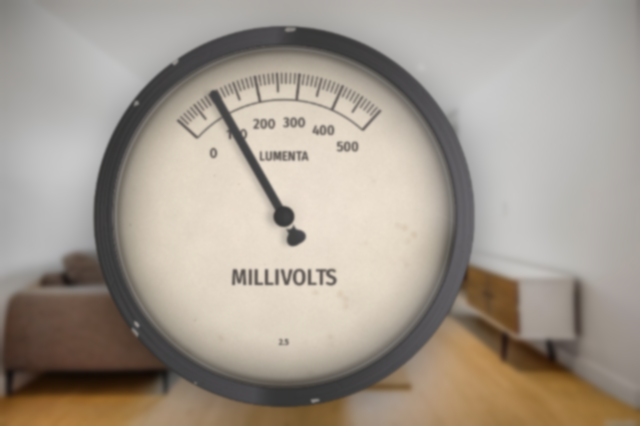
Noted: mV 100
